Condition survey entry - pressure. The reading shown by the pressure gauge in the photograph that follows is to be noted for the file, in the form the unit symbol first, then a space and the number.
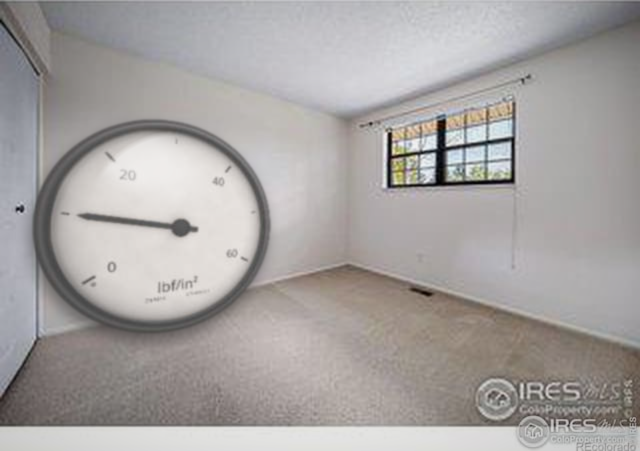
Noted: psi 10
